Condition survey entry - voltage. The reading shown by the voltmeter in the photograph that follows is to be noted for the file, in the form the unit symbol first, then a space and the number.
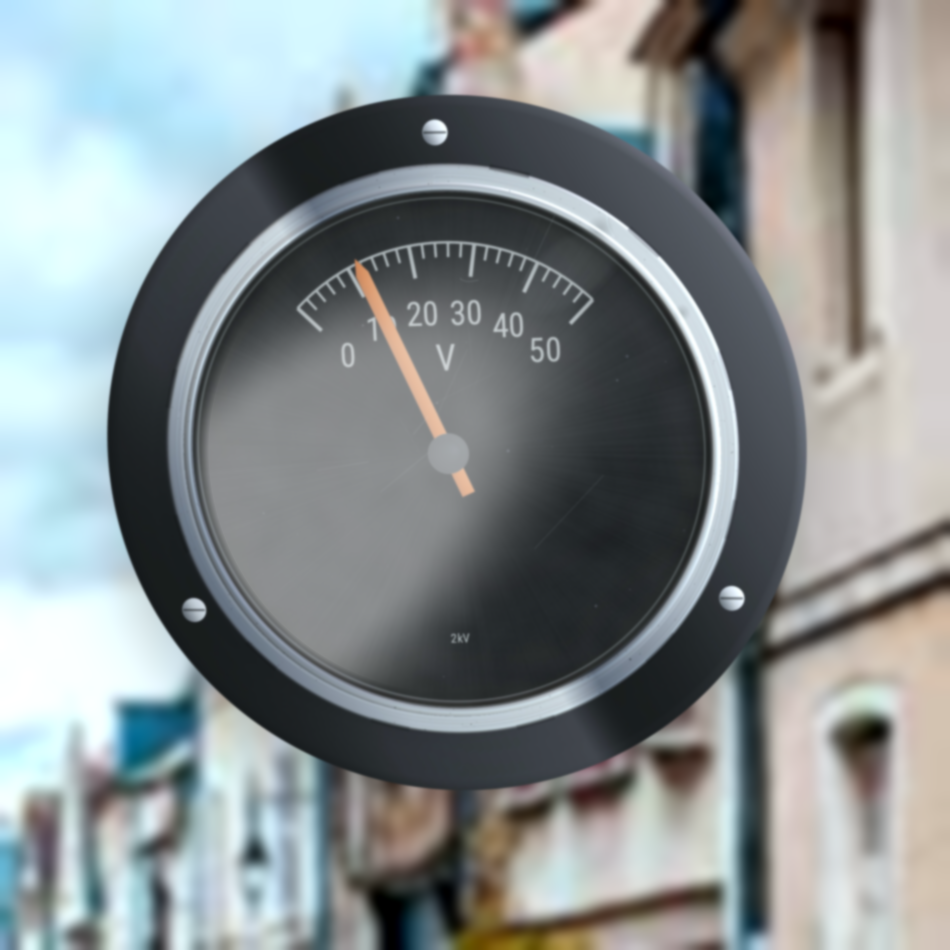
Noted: V 12
